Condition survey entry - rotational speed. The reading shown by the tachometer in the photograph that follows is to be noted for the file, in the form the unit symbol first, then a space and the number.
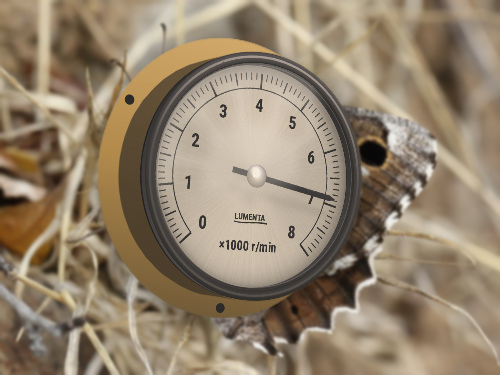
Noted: rpm 6900
